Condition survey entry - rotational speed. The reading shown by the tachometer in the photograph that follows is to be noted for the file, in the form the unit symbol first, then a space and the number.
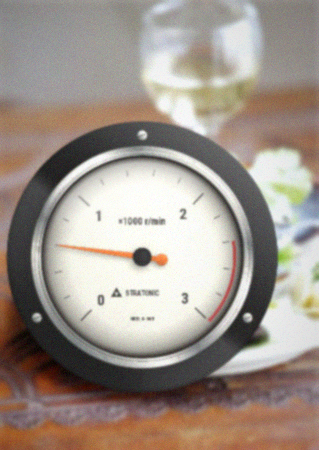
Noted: rpm 600
